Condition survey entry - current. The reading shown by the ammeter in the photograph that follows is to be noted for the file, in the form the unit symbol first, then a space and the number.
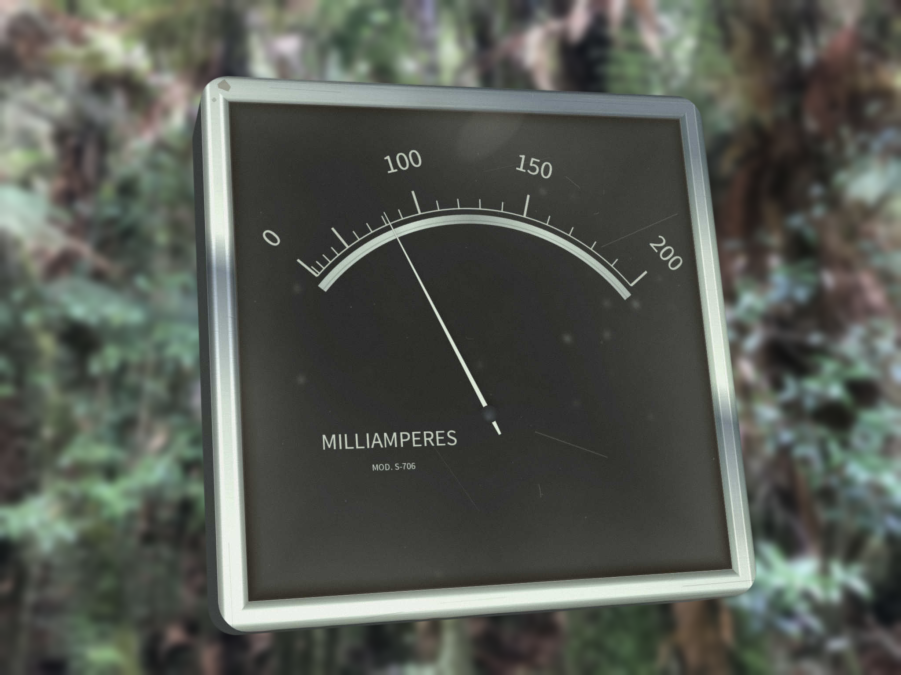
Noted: mA 80
